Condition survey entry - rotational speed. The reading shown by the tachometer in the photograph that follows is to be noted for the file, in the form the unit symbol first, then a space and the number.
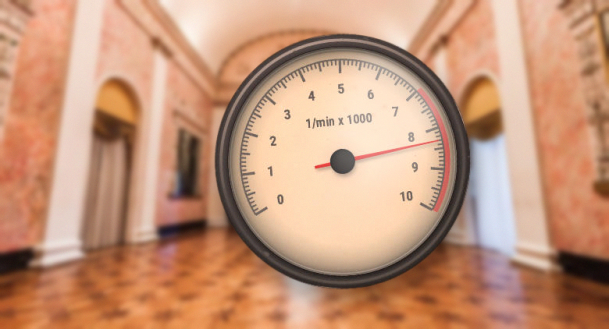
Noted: rpm 8300
